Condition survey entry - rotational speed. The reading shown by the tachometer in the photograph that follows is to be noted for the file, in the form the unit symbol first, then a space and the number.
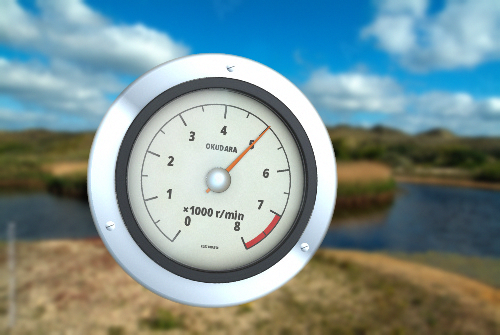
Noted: rpm 5000
